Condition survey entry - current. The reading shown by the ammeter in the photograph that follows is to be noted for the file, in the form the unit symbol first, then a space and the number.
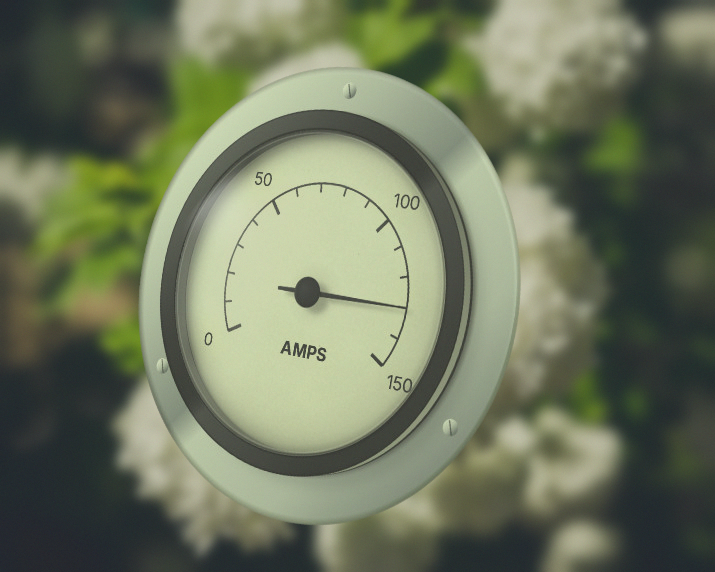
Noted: A 130
